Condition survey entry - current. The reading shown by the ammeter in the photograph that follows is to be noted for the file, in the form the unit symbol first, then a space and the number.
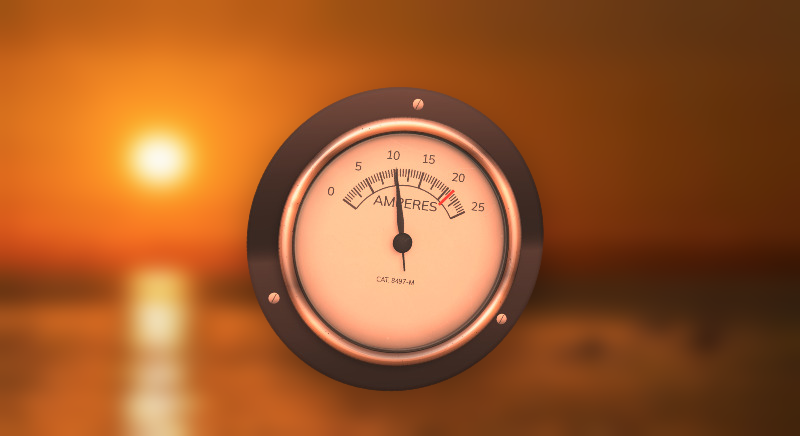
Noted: A 10
